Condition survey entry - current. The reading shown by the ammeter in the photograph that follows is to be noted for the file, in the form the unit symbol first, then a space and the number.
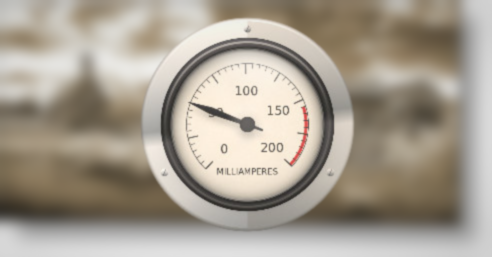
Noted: mA 50
